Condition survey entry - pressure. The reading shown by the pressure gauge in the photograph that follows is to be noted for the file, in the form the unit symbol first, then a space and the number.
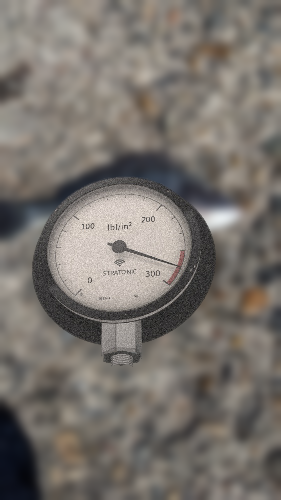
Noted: psi 280
